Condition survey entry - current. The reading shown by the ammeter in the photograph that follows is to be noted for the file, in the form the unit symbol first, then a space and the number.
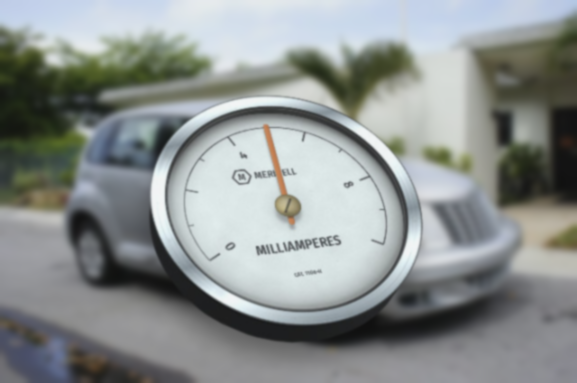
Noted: mA 5
